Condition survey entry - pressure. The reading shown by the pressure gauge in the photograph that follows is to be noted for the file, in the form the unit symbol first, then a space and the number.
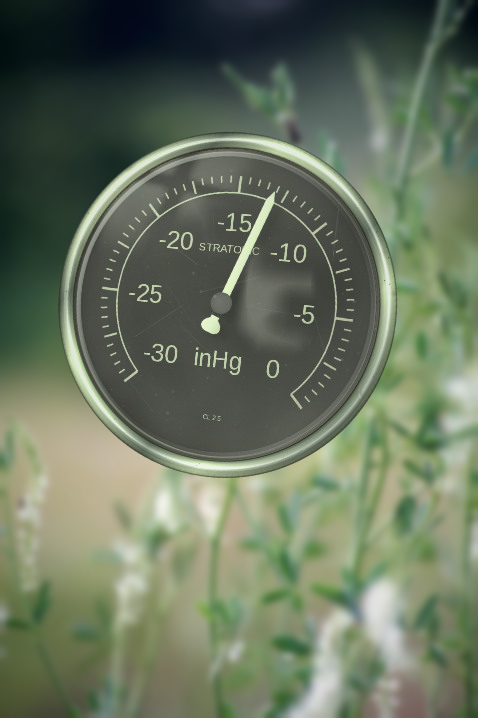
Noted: inHg -13
